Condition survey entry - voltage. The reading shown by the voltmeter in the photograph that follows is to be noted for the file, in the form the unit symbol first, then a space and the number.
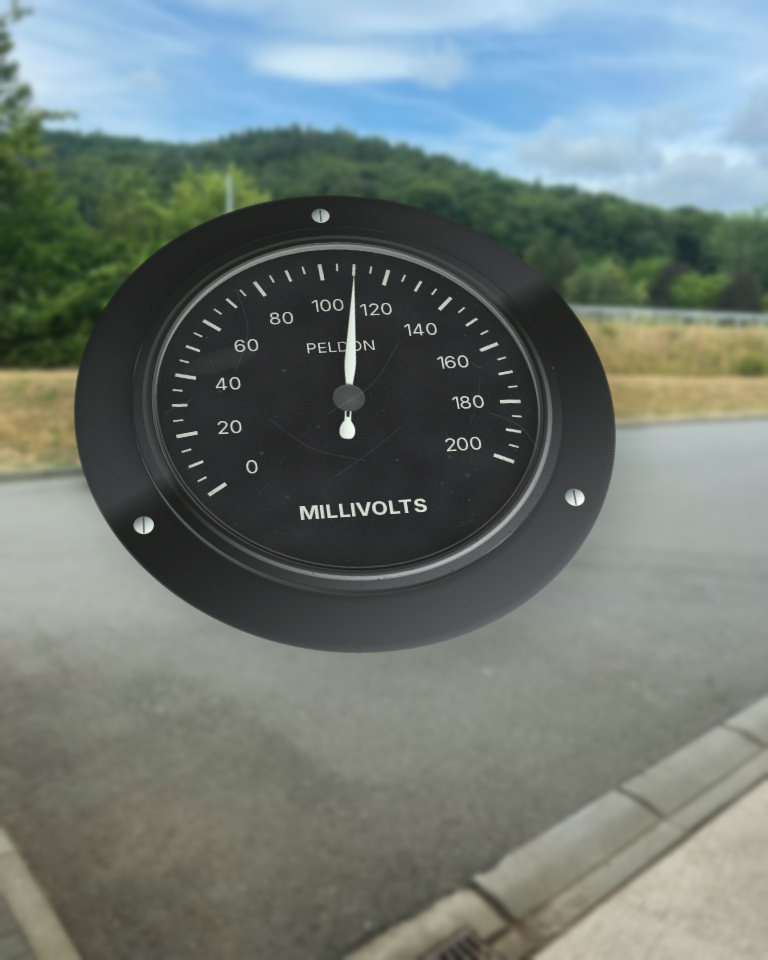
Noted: mV 110
